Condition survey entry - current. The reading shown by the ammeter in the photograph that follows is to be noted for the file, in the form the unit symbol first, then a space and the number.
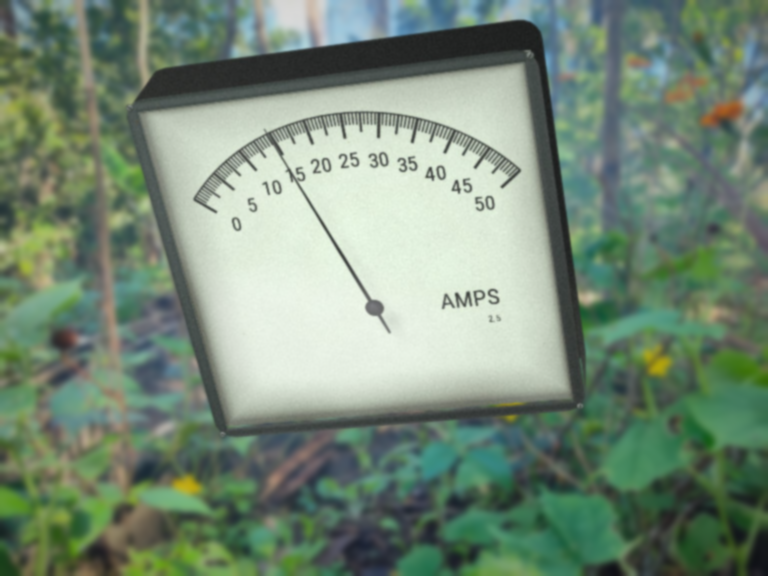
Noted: A 15
